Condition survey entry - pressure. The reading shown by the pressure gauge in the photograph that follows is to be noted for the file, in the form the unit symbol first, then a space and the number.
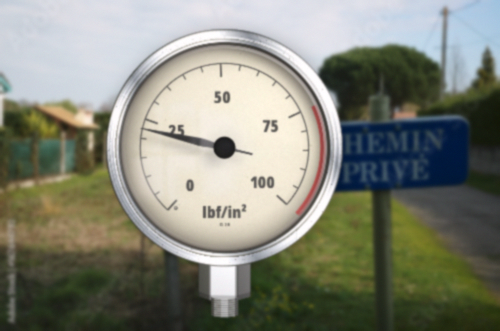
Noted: psi 22.5
